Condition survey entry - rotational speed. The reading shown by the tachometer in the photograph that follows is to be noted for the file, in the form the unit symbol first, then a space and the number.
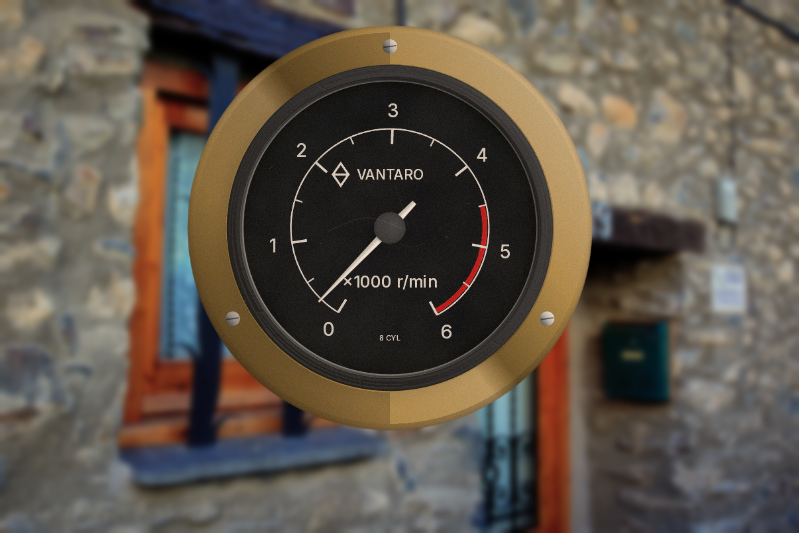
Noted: rpm 250
